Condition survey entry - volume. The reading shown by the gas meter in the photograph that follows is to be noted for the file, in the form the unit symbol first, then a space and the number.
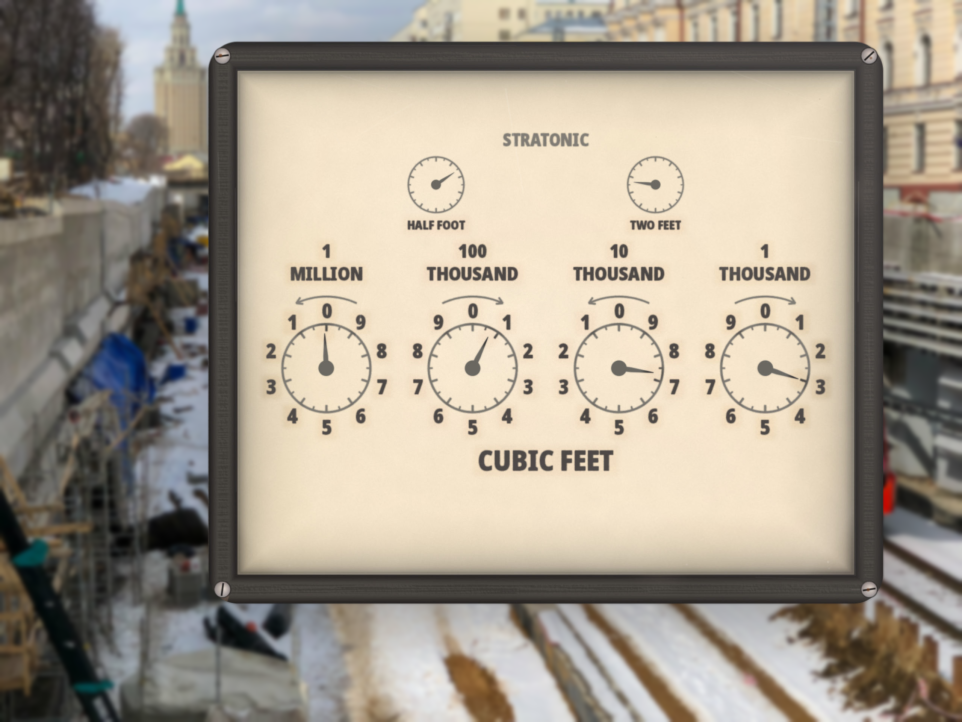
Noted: ft³ 7300
